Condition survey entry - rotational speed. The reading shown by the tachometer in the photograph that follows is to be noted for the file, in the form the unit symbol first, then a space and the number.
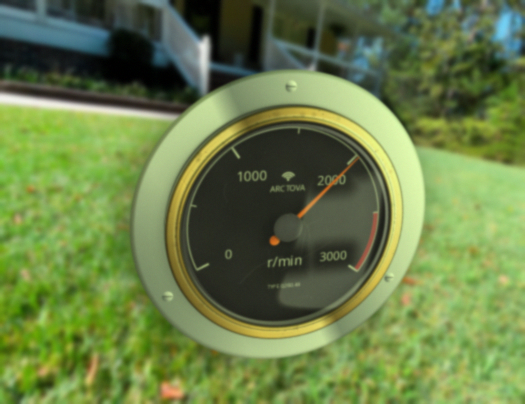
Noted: rpm 2000
